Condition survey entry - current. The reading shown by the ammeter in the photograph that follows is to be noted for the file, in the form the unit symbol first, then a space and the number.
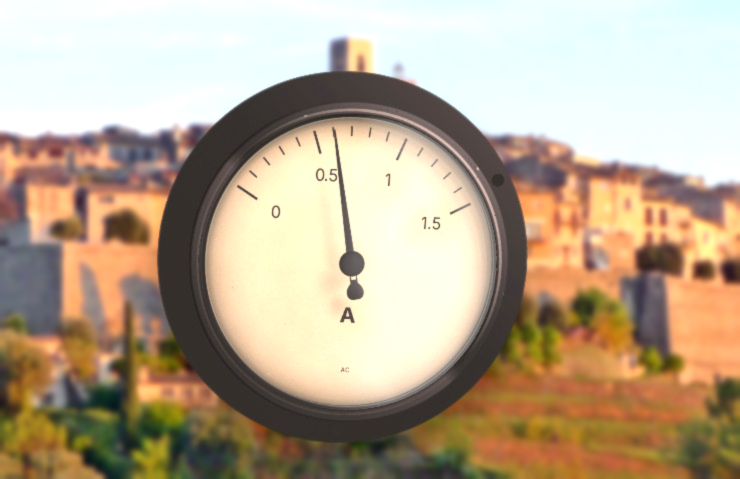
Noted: A 0.6
